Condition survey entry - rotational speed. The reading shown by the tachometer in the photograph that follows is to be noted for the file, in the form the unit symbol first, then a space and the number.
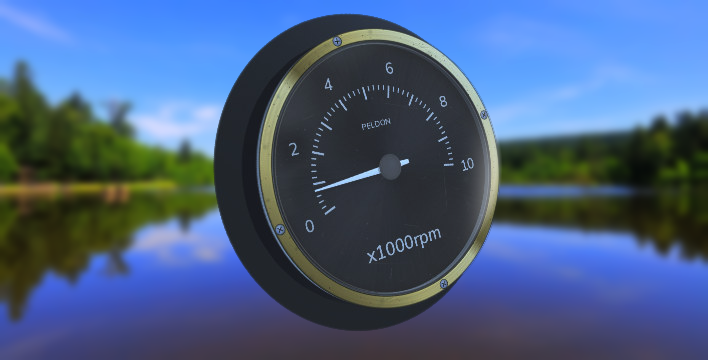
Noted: rpm 800
